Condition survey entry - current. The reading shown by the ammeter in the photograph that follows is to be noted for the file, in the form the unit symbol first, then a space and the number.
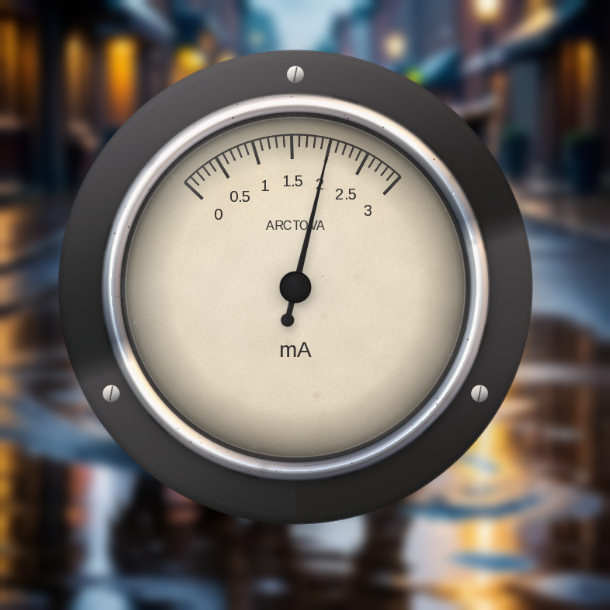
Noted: mA 2
